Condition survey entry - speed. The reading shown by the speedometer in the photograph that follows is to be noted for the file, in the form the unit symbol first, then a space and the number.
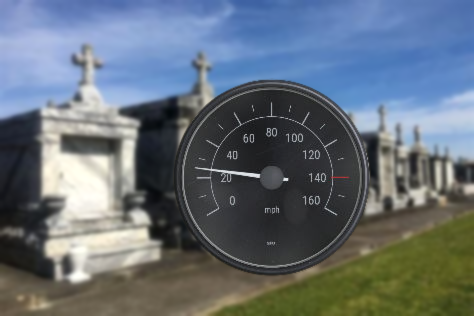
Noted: mph 25
